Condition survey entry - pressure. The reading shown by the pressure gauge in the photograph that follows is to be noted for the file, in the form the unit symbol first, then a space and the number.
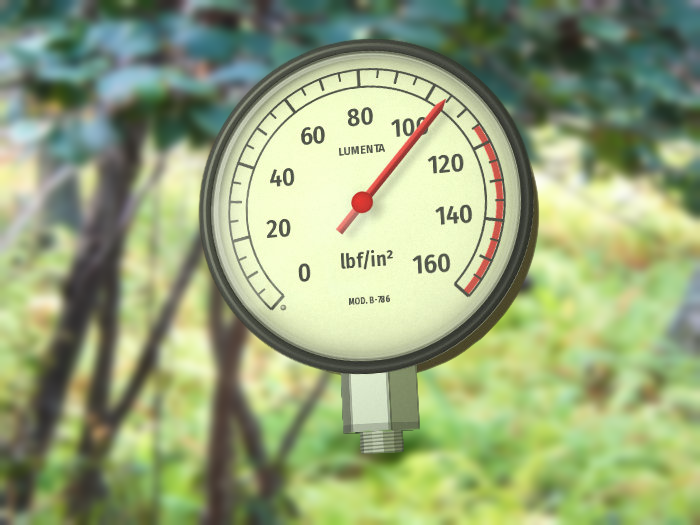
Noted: psi 105
